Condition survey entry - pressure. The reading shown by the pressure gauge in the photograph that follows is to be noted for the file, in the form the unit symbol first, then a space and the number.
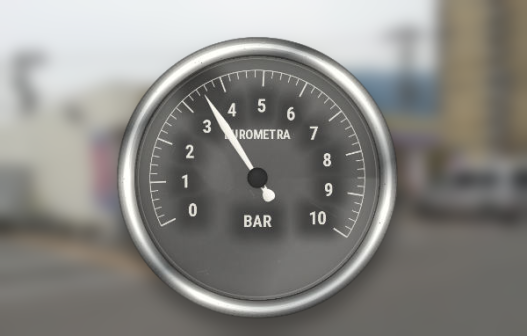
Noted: bar 3.5
